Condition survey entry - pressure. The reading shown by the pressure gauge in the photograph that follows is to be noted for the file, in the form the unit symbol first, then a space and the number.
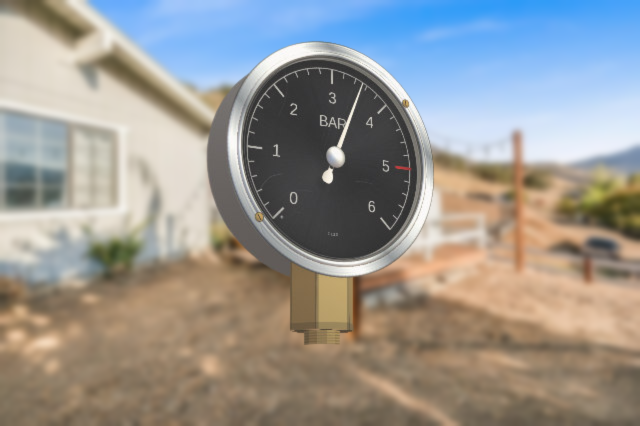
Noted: bar 3.5
